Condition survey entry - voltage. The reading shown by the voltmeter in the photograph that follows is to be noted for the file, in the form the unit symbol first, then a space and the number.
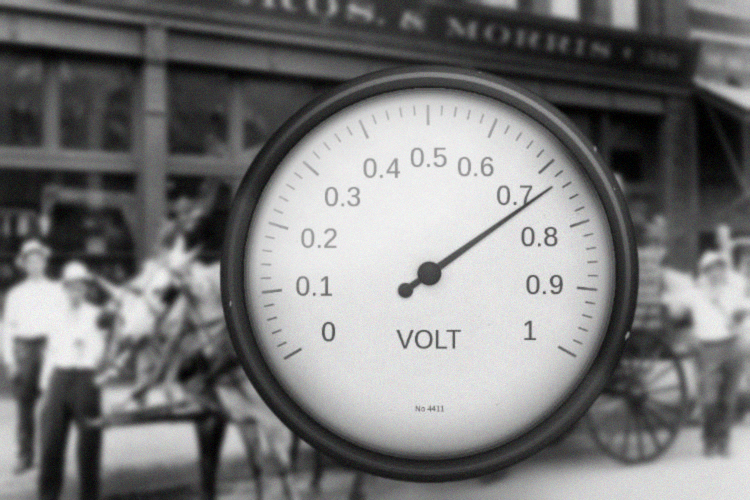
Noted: V 0.73
